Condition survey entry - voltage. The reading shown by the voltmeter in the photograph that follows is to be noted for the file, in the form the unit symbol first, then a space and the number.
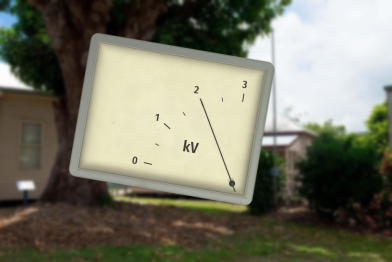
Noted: kV 2
